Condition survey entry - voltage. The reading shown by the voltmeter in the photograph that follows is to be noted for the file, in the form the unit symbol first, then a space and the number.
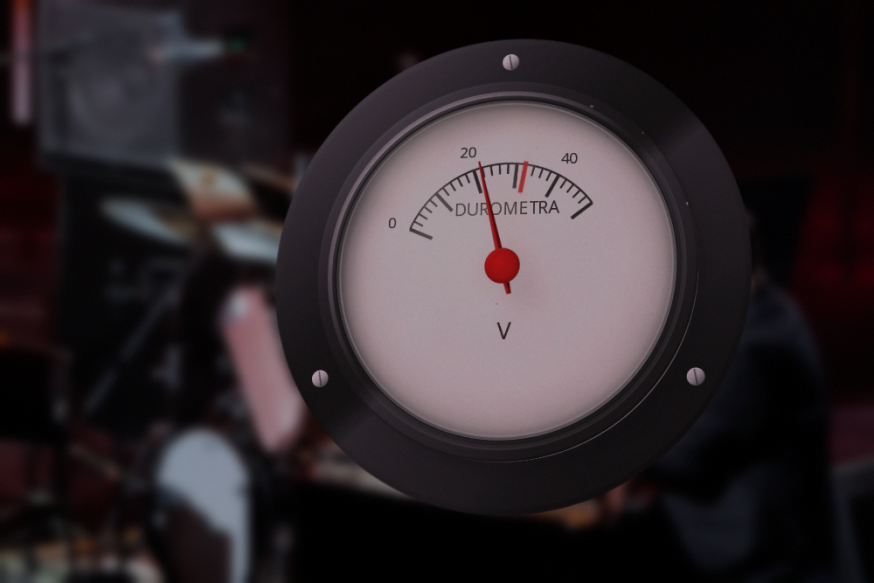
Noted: V 22
